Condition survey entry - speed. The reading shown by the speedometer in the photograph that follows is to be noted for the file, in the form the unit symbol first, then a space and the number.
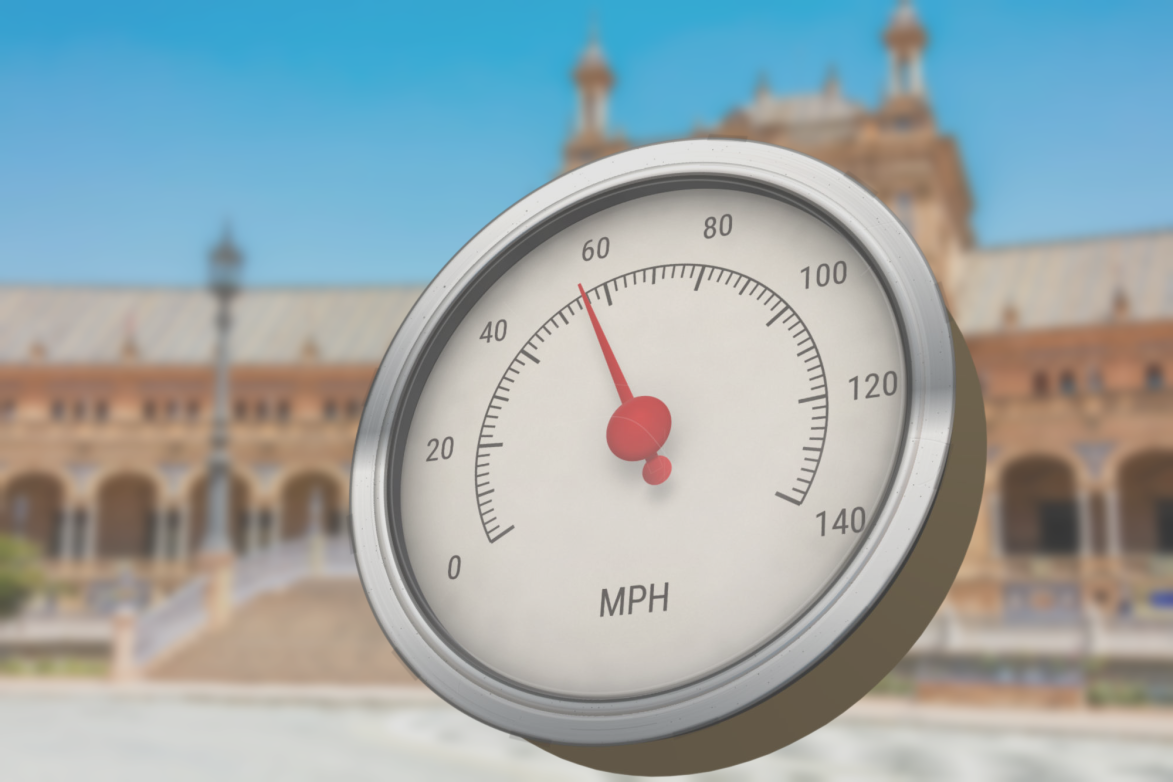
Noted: mph 56
